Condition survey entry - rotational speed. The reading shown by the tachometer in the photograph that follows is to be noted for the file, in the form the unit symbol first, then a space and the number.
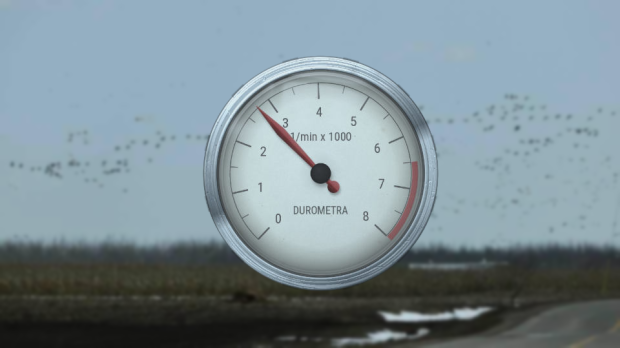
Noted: rpm 2750
